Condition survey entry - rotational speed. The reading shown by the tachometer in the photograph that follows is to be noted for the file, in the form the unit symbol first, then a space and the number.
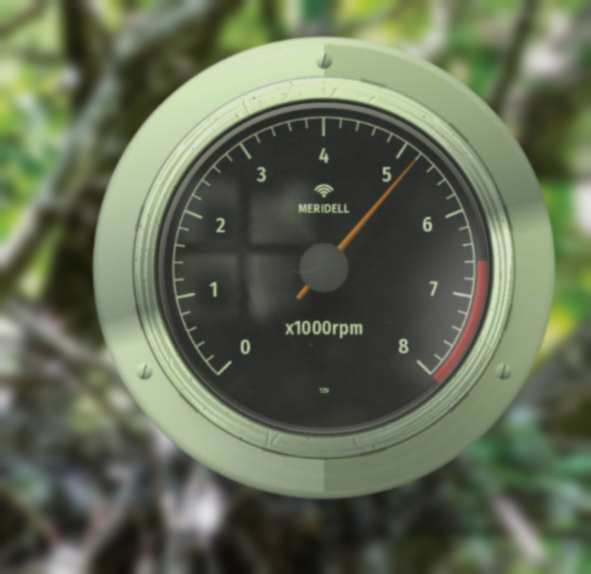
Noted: rpm 5200
